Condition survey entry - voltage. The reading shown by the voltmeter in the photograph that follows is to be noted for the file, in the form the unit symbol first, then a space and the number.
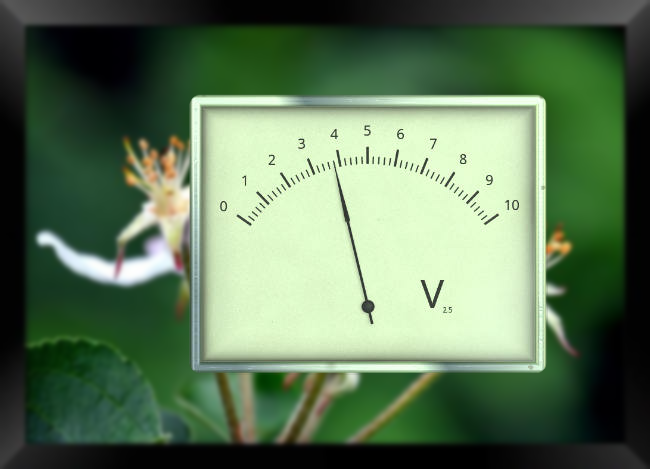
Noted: V 3.8
